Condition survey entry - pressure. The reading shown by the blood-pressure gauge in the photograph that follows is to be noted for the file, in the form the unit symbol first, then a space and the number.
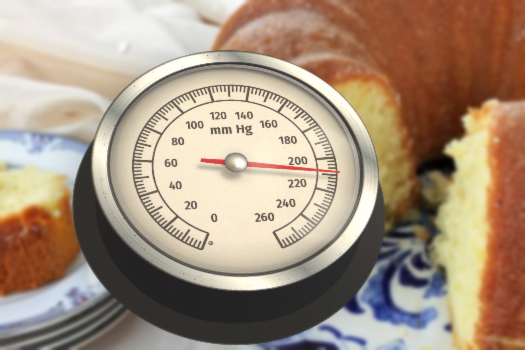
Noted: mmHg 210
